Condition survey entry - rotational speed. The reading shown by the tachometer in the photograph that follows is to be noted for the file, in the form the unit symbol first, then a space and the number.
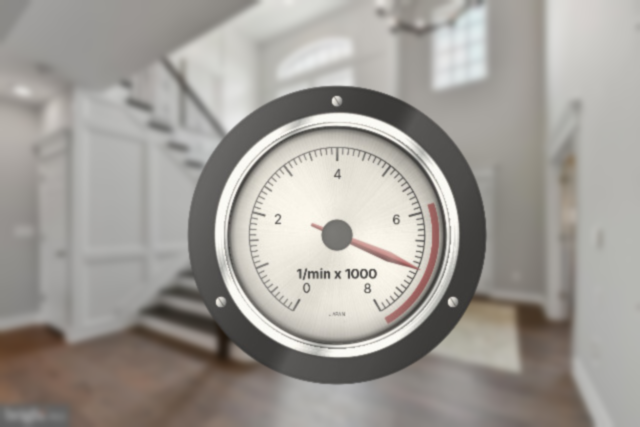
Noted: rpm 7000
